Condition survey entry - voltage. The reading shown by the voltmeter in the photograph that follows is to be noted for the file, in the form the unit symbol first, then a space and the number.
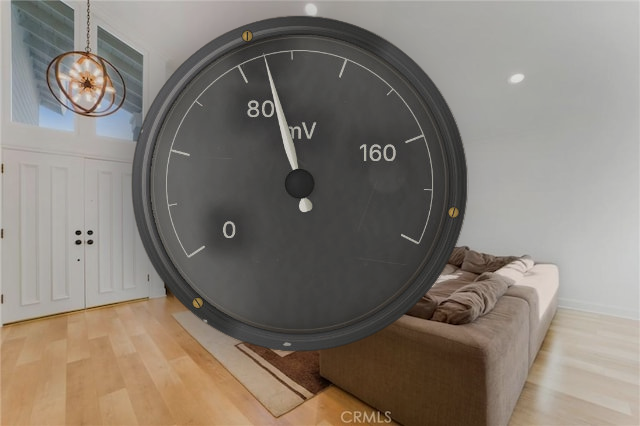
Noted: mV 90
